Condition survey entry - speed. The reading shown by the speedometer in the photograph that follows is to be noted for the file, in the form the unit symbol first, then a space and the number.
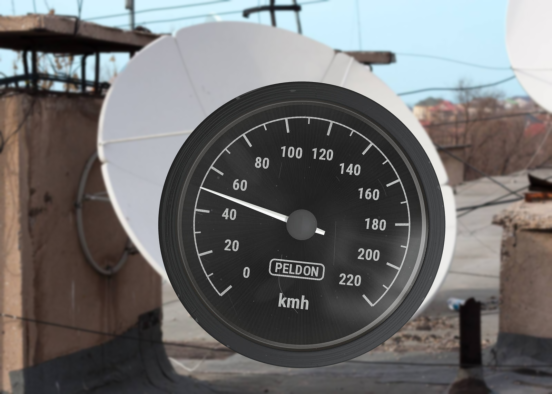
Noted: km/h 50
